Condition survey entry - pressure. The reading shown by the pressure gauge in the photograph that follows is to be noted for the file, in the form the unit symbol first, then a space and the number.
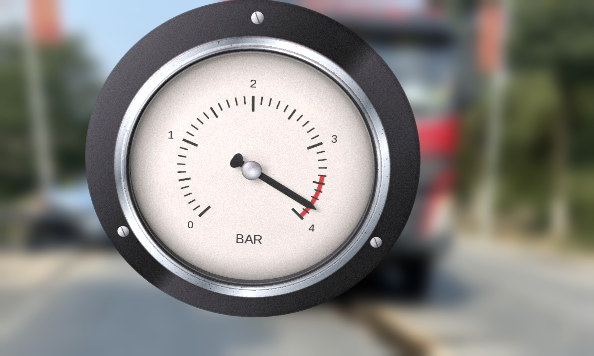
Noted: bar 3.8
